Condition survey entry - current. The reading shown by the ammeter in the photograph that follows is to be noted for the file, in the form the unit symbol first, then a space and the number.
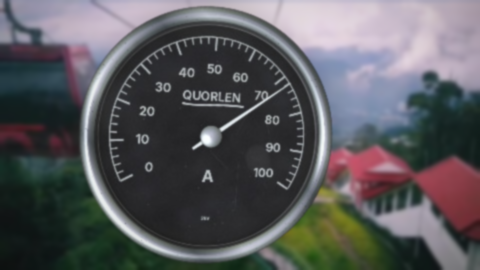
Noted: A 72
